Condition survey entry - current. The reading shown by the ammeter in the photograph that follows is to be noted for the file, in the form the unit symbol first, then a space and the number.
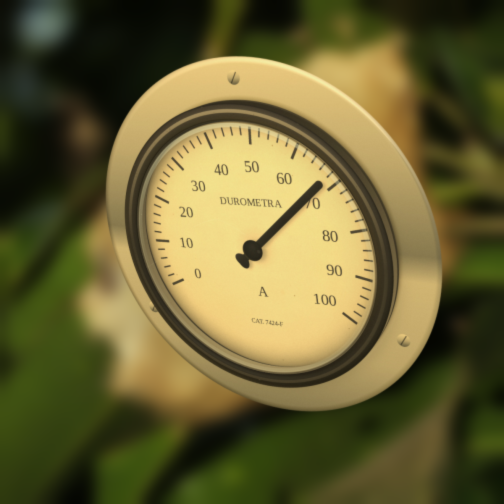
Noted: A 68
